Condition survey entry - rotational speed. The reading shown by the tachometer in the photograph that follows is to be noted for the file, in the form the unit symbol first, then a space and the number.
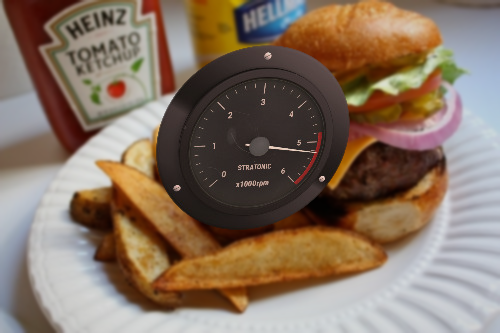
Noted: rpm 5200
